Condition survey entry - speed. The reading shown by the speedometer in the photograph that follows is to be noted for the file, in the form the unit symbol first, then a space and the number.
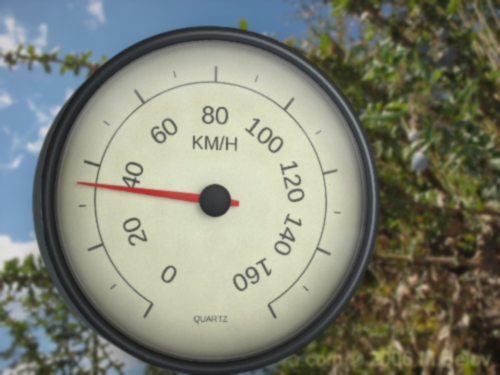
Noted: km/h 35
